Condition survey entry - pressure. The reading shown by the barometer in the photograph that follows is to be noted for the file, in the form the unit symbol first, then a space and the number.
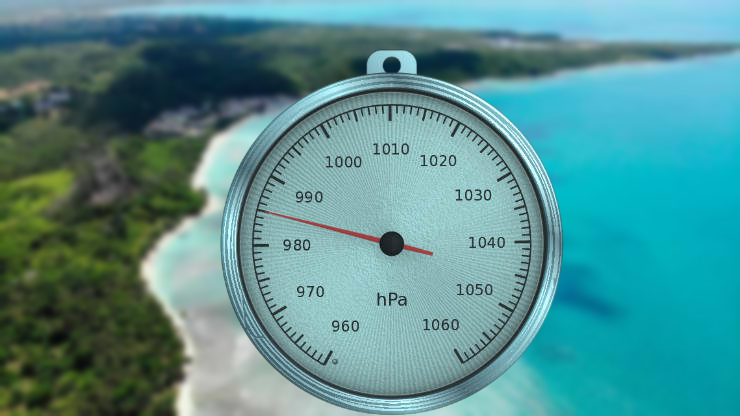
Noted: hPa 985
